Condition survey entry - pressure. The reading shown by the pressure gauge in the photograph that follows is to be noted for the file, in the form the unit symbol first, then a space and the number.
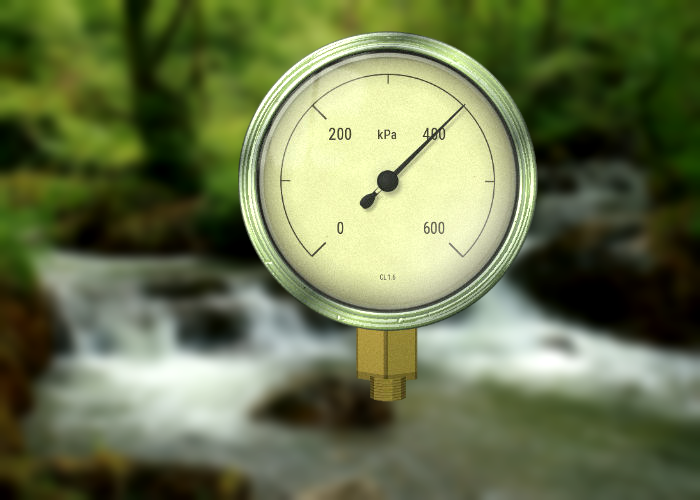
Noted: kPa 400
